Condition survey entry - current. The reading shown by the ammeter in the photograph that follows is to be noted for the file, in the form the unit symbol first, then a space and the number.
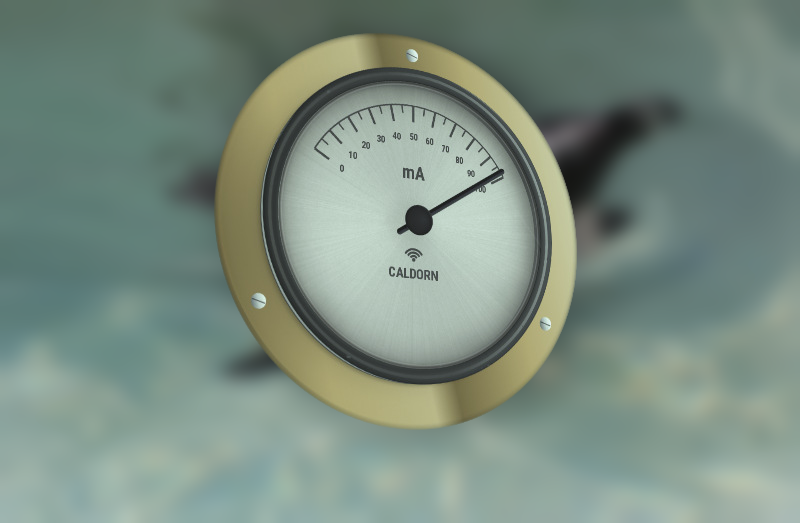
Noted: mA 97.5
